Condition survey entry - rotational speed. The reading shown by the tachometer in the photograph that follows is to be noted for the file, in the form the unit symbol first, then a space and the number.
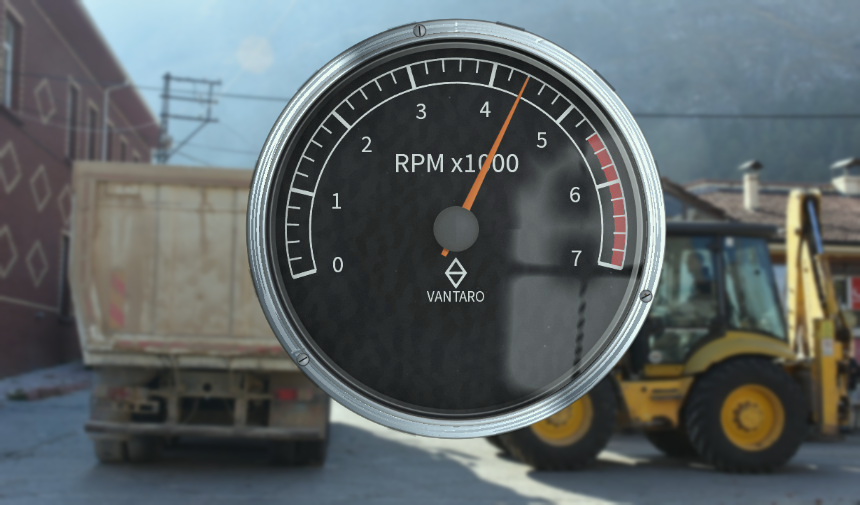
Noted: rpm 4400
